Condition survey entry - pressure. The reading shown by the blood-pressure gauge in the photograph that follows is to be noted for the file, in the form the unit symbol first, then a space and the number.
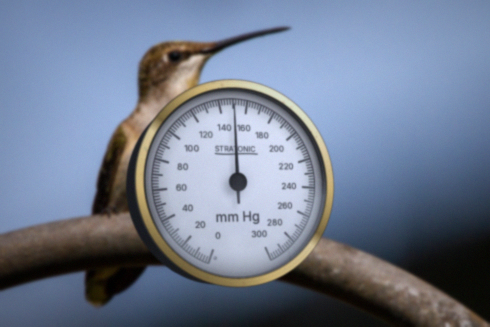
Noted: mmHg 150
